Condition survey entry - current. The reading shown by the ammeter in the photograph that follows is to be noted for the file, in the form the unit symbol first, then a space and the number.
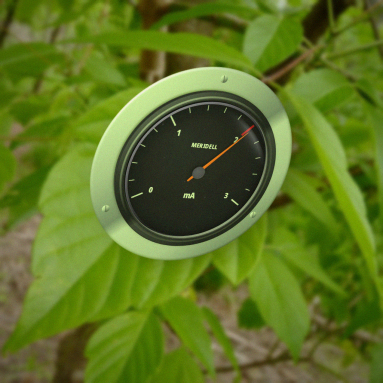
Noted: mA 2
